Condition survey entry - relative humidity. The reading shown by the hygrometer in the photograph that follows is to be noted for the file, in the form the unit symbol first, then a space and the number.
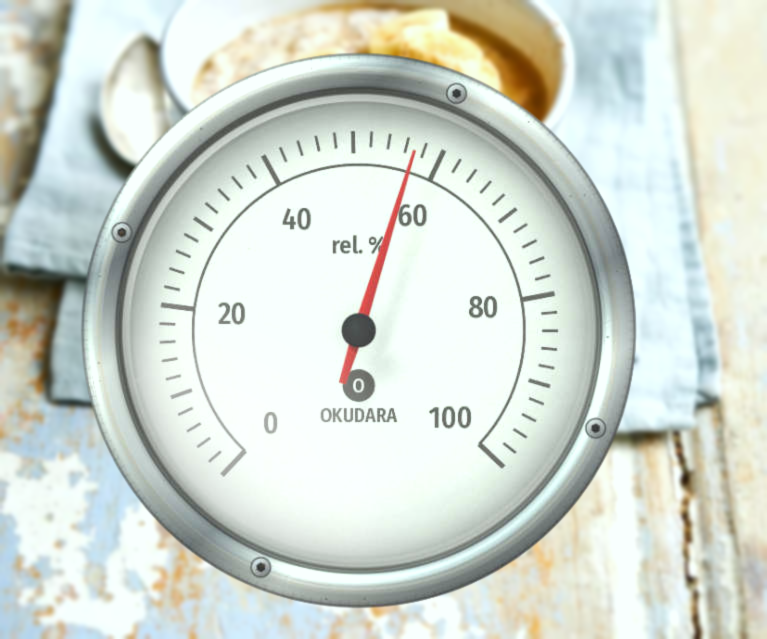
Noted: % 57
